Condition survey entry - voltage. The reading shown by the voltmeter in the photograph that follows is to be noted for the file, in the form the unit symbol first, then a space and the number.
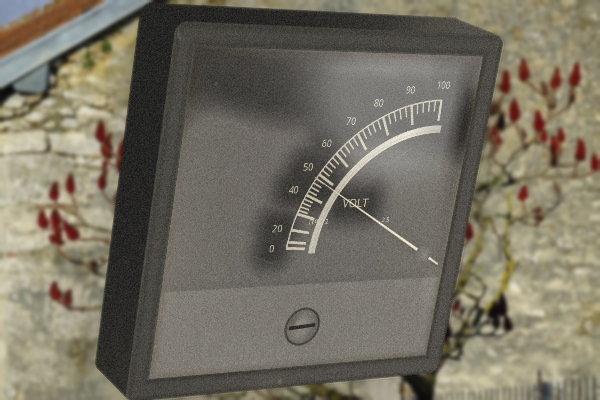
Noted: V 48
